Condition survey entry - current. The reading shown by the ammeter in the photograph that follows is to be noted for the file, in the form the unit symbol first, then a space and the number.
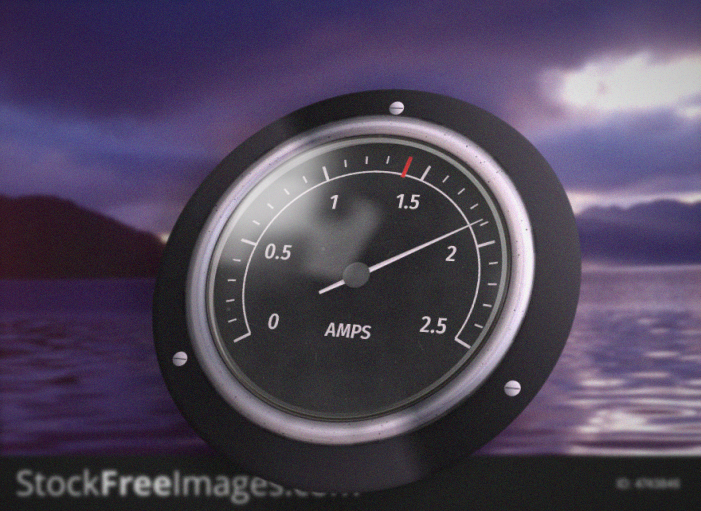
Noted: A 1.9
